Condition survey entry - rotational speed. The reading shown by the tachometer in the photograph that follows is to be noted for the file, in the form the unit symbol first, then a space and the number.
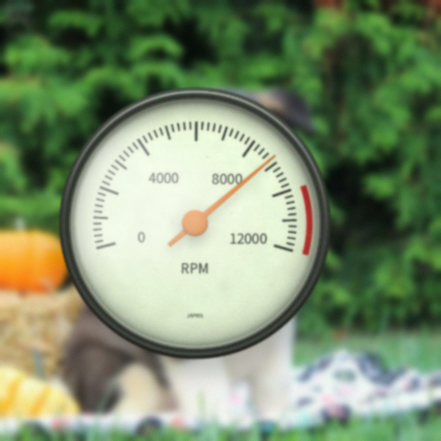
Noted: rpm 8800
